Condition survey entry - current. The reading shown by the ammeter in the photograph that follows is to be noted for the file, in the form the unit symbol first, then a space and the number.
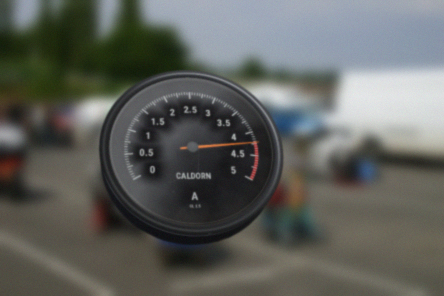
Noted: A 4.25
